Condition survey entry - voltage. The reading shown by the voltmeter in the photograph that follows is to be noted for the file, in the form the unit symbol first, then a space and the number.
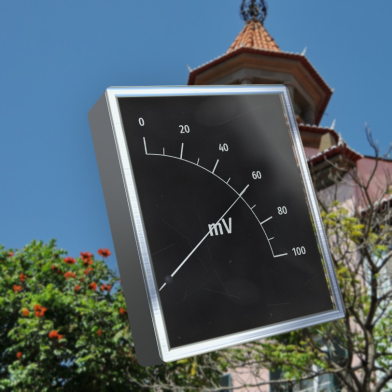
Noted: mV 60
